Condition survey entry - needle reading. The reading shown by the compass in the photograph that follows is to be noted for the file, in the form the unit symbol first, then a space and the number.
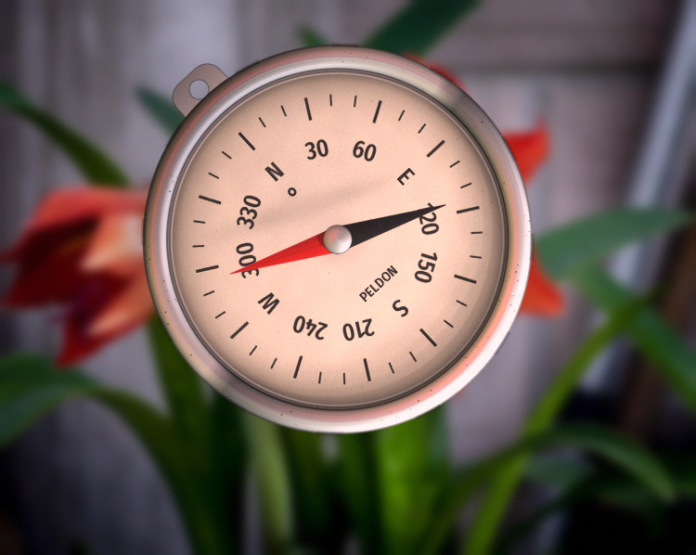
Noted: ° 295
